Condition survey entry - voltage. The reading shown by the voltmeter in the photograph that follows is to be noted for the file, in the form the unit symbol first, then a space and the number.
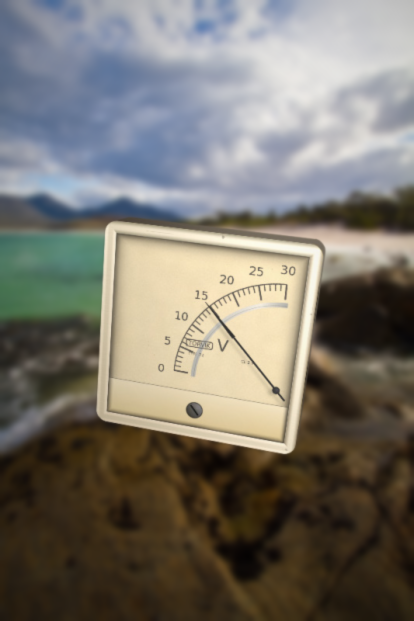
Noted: V 15
